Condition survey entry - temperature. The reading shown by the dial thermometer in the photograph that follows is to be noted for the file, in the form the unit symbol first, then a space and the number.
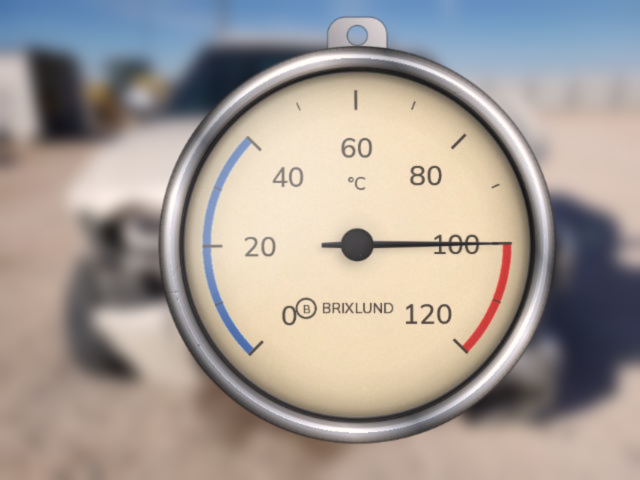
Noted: °C 100
